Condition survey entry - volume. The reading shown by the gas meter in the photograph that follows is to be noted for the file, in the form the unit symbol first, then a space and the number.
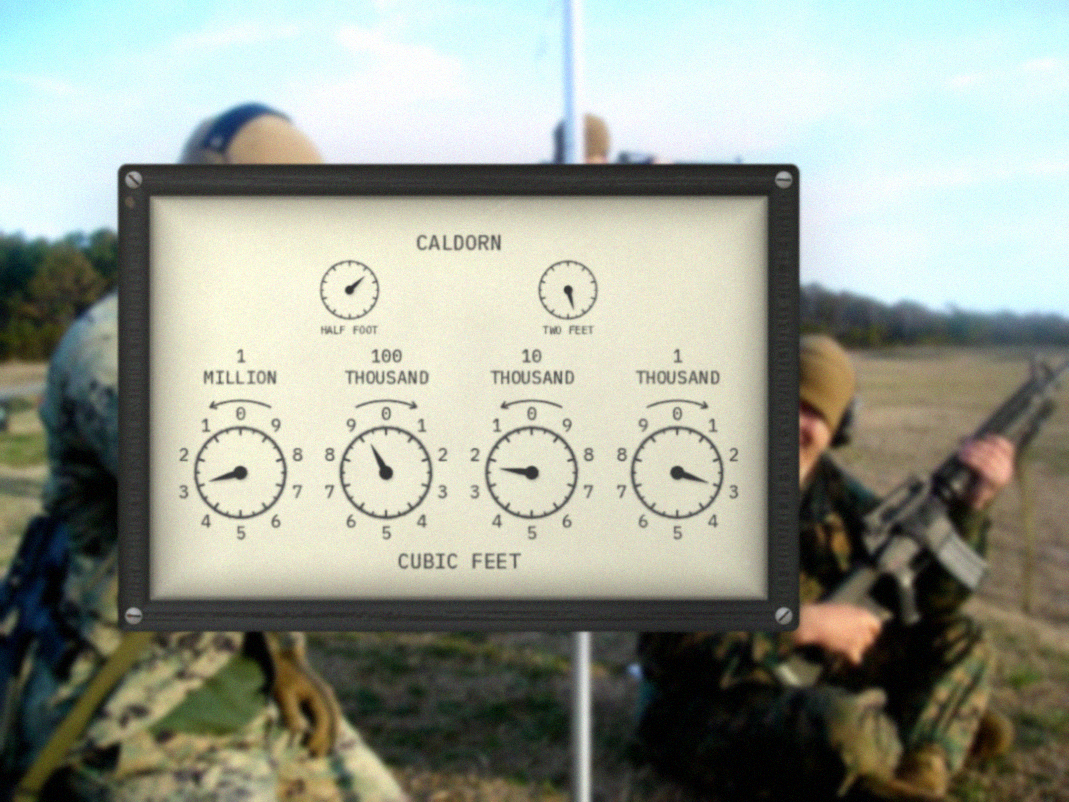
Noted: ft³ 292300
